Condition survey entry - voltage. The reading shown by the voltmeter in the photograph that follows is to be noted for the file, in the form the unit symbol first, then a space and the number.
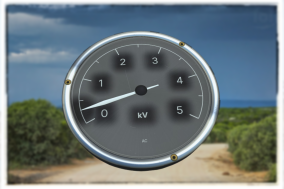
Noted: kV 0.25
